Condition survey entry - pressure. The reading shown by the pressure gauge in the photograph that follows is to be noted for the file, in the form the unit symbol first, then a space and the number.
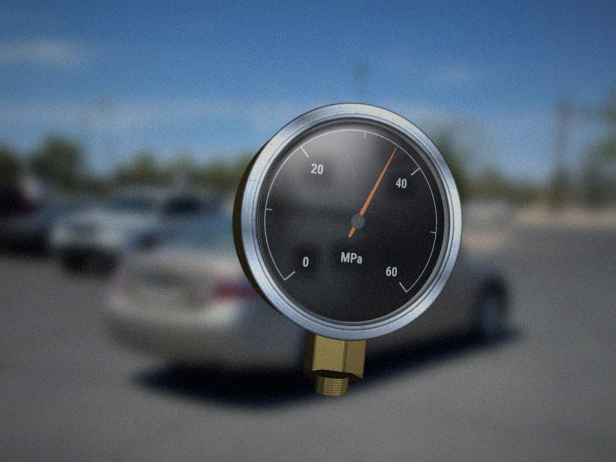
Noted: MPa 35
